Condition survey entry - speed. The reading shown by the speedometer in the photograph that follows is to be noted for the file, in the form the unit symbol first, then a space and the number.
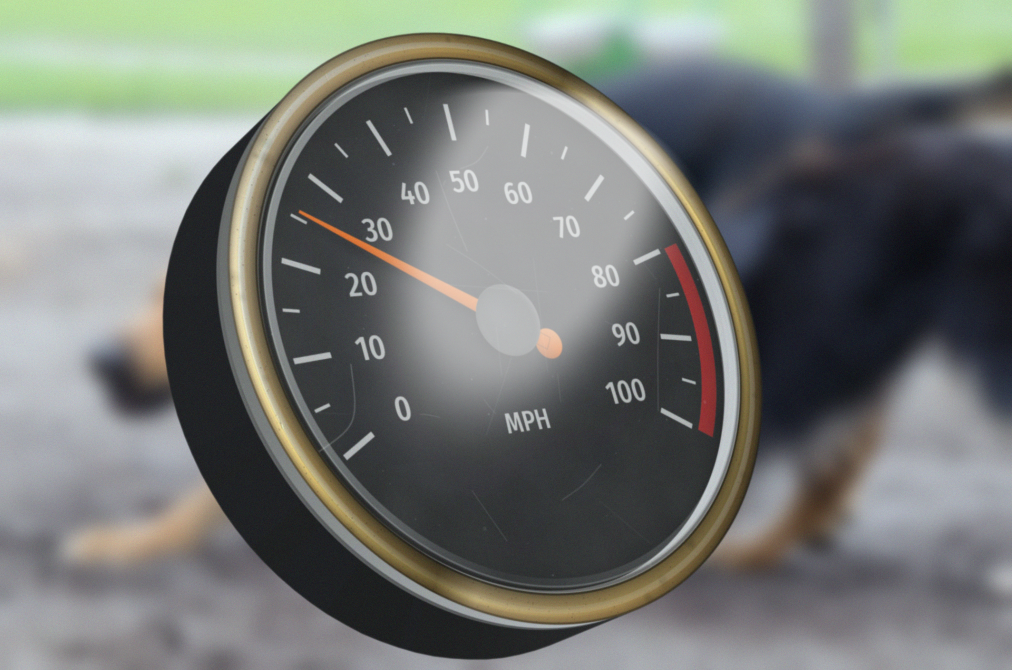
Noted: mph 25
